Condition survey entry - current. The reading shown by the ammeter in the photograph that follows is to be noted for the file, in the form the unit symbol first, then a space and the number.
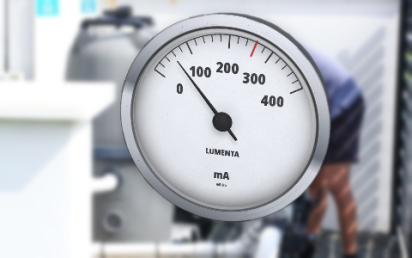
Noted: mA 60
